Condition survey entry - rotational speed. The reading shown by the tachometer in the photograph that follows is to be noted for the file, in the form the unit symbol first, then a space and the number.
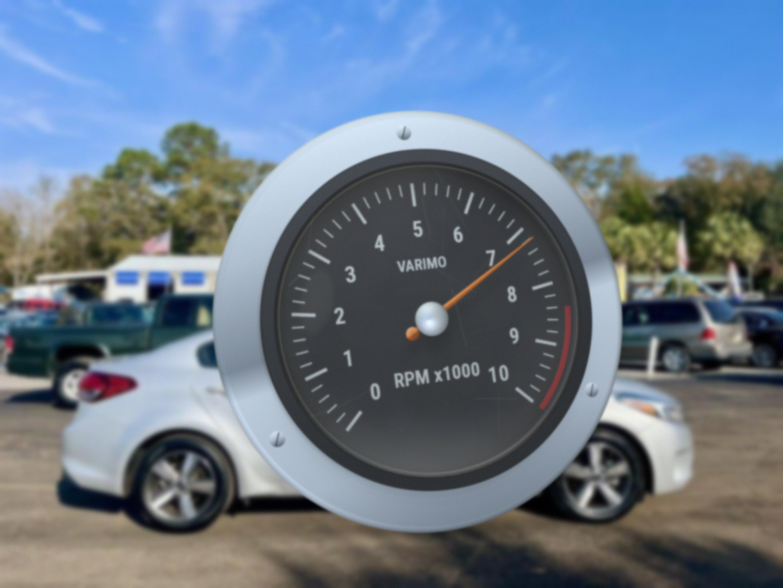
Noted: rpm 7200
